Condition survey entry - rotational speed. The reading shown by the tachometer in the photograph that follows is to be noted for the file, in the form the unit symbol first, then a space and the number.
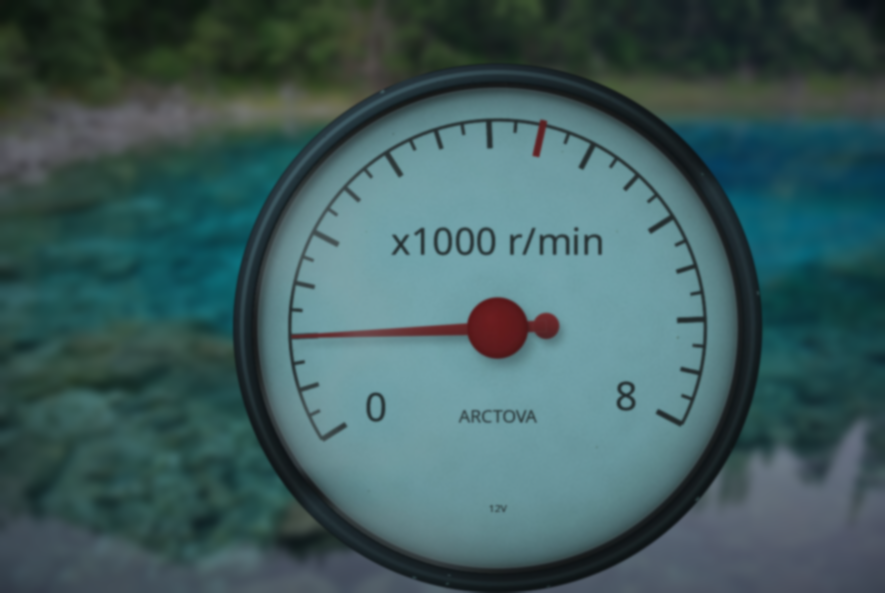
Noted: rpm 1000
